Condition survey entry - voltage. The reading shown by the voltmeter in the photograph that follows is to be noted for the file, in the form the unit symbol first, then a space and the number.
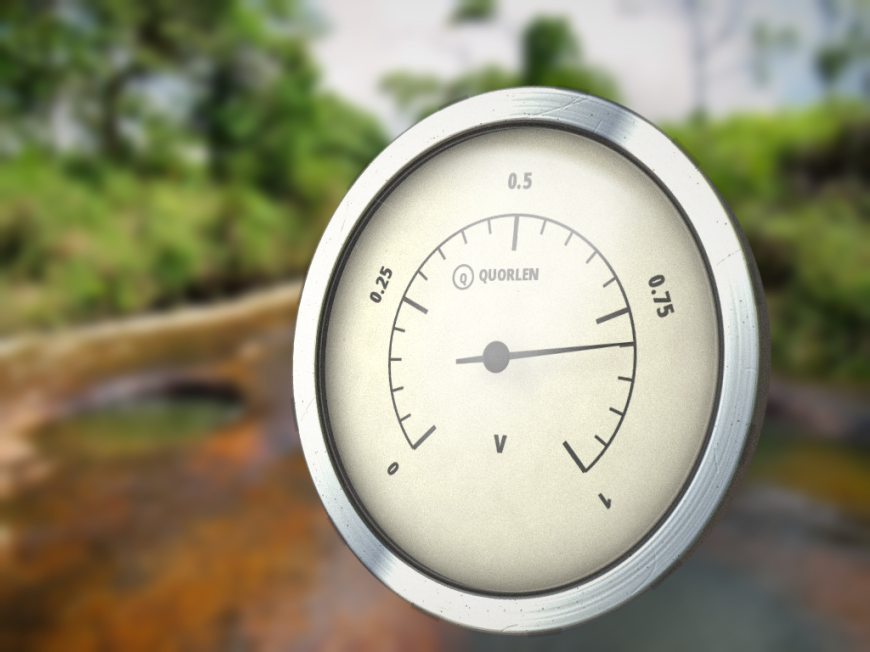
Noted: V 0.8
